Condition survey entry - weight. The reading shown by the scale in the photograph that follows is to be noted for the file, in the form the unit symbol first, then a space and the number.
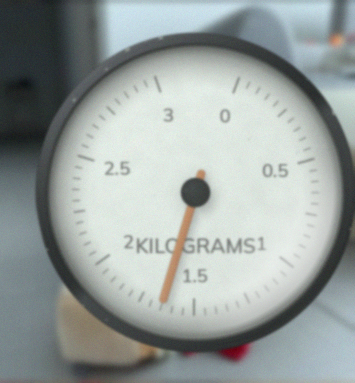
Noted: kg 1.65
